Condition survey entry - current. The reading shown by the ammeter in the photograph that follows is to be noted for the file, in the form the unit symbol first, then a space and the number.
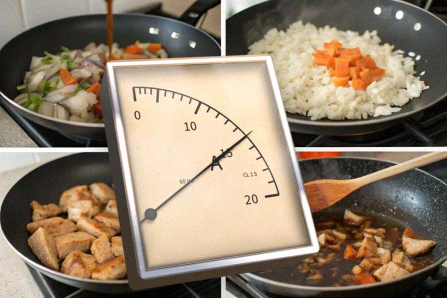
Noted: A 15
